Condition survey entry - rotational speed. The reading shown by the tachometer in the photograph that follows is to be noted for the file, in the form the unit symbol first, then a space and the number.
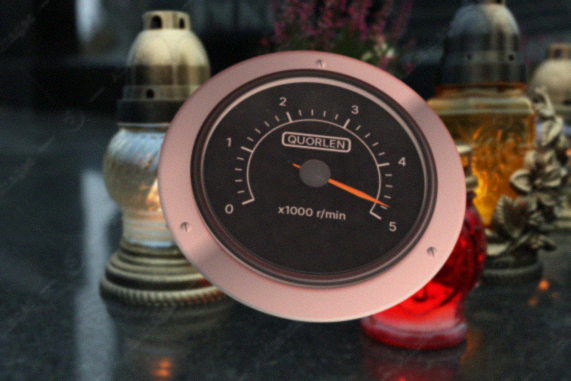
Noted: rpm 4800
